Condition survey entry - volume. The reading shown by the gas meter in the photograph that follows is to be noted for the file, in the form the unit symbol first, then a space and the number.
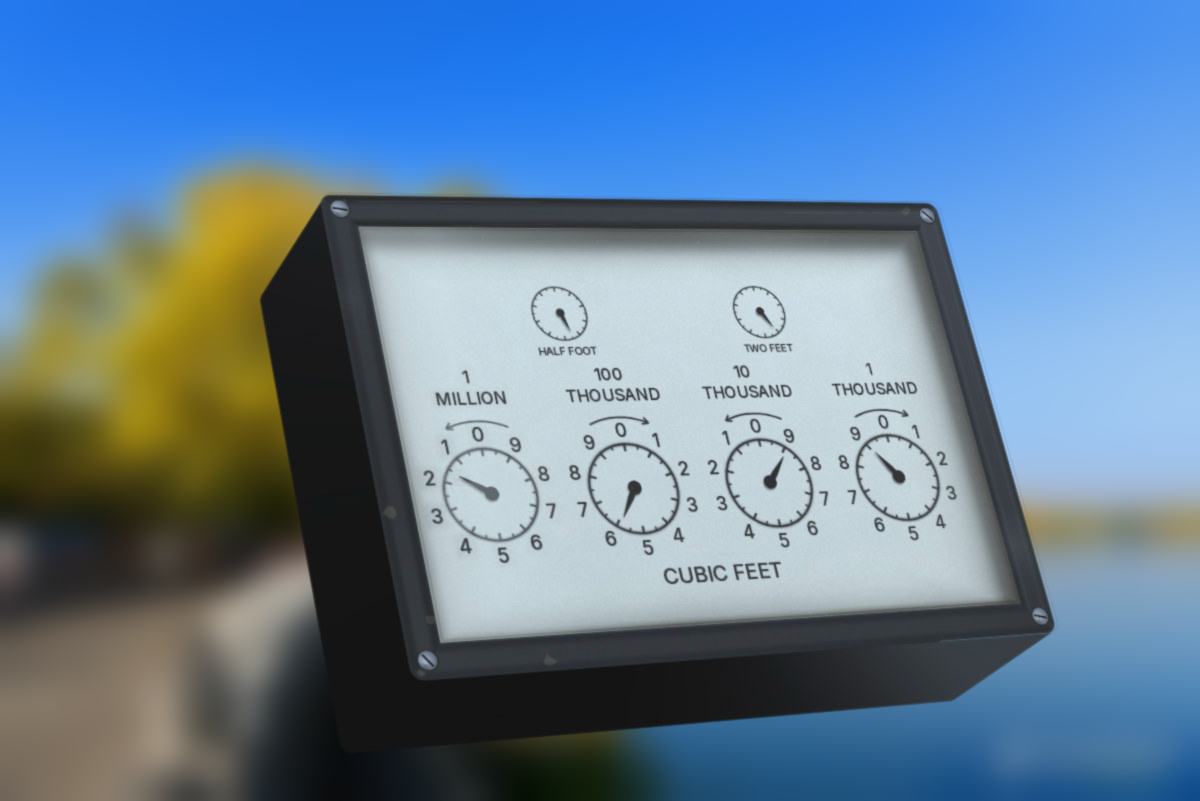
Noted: ft³ 158900
